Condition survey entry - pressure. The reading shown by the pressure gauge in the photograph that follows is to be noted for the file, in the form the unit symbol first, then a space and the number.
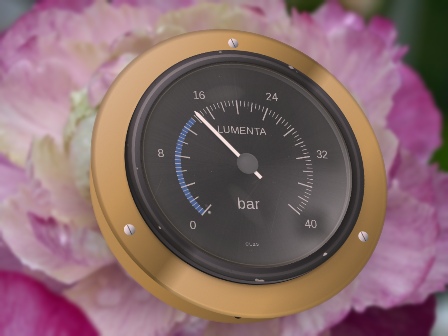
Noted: bar 14
